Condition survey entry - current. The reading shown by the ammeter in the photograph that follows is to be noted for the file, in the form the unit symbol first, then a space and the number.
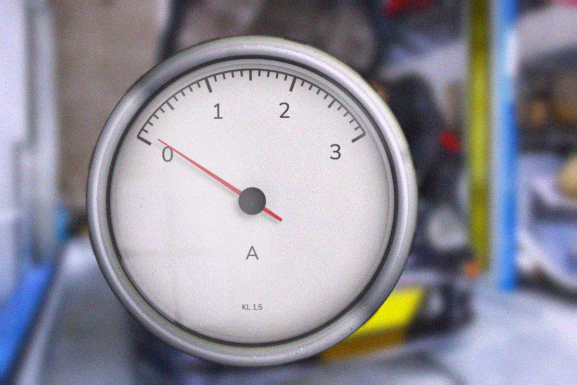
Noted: A 0.1
